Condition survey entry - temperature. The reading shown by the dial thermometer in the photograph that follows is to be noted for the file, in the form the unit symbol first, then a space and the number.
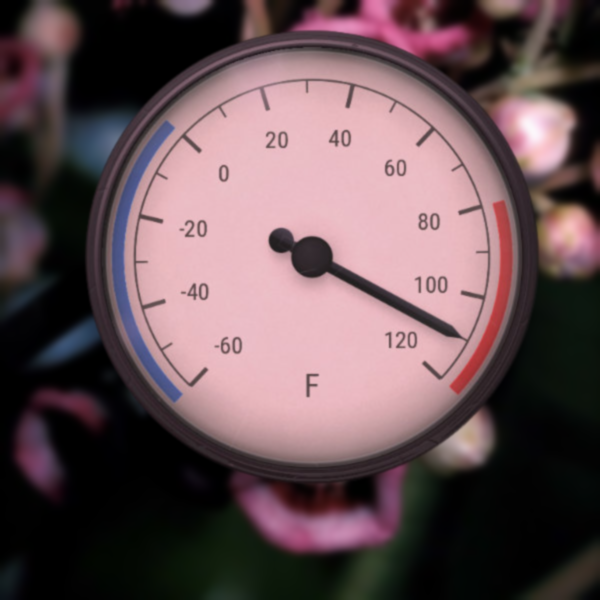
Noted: °F 110
